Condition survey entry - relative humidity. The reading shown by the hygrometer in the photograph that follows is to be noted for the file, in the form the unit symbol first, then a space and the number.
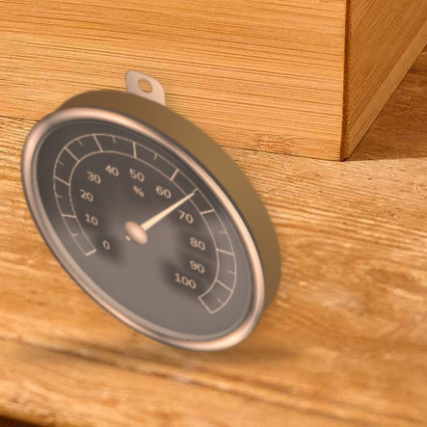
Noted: % 65
